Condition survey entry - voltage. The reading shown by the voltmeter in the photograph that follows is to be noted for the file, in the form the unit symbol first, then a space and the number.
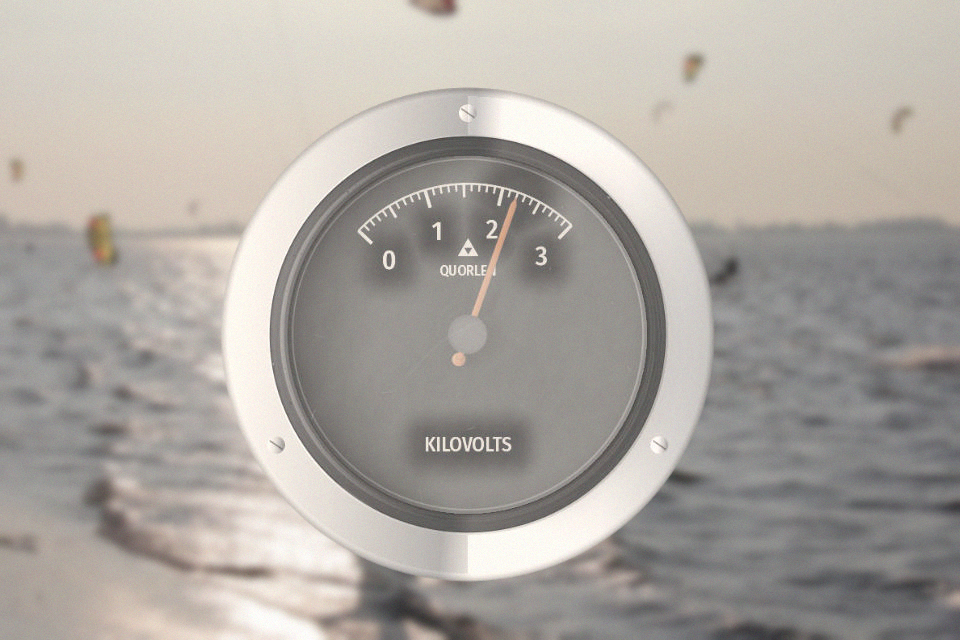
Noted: kV 2.2
